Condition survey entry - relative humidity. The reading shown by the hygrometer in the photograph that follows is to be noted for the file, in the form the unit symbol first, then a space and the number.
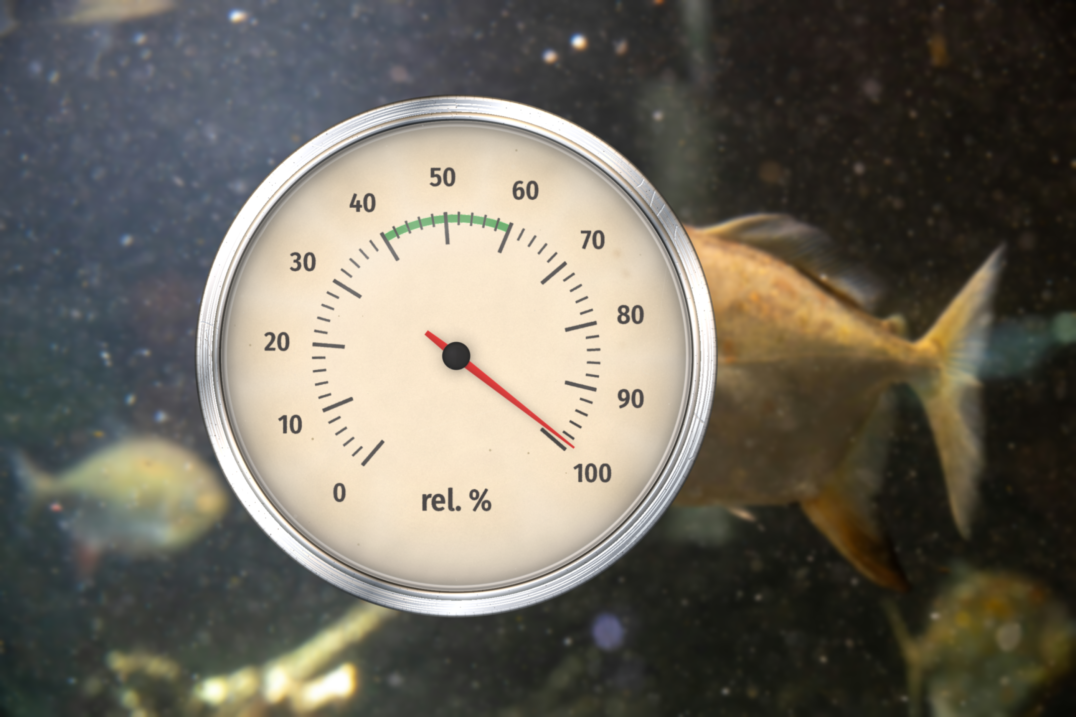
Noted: % 99
